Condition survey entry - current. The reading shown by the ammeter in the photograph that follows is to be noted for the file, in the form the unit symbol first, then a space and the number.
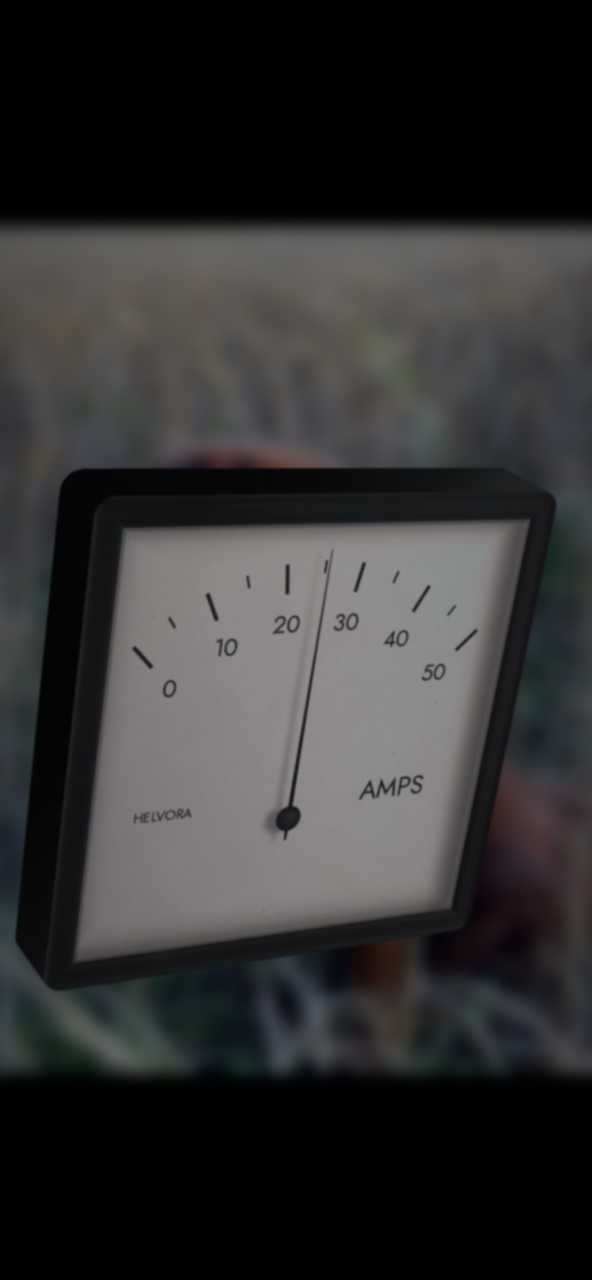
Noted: A 25
